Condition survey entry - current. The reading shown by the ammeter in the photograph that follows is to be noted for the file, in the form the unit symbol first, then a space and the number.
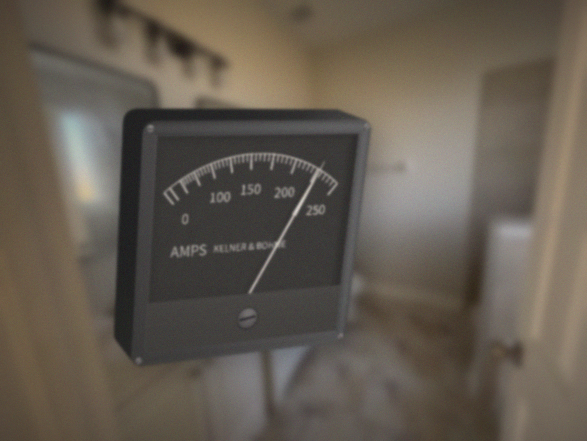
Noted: A 225
